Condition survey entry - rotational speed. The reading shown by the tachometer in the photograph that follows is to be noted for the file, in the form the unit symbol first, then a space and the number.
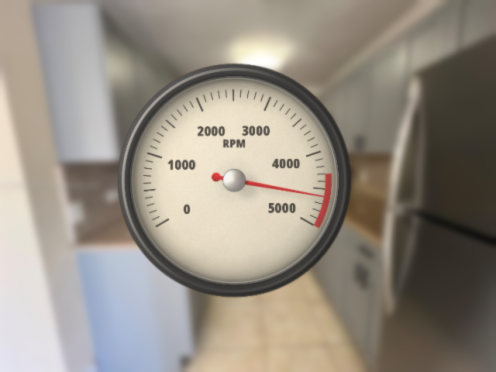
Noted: rpm 4600
